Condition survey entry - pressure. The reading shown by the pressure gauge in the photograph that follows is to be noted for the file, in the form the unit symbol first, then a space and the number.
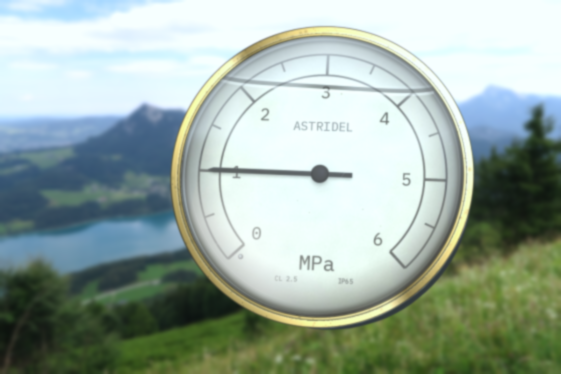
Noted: MPa 1
